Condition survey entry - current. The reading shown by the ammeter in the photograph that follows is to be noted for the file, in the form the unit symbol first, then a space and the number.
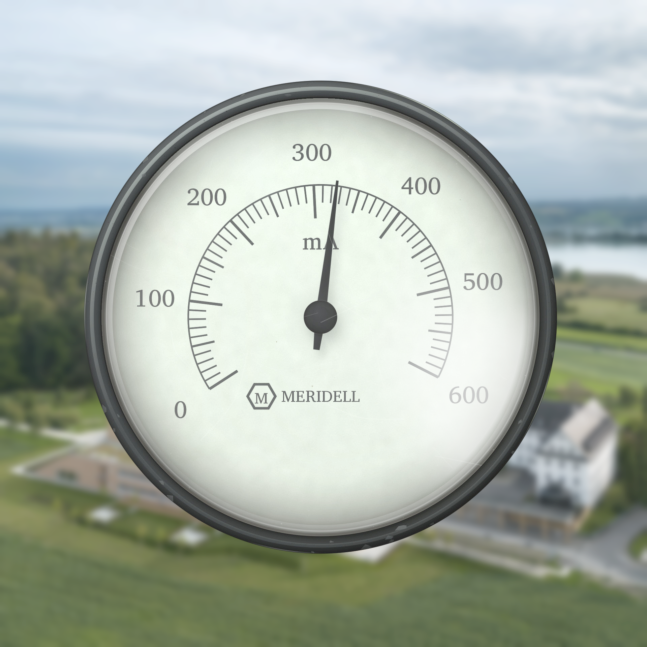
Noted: mA 325
